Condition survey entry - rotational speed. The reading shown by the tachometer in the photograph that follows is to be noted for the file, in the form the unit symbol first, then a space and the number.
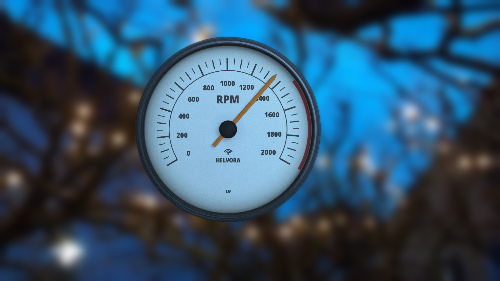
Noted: rpm 1350
